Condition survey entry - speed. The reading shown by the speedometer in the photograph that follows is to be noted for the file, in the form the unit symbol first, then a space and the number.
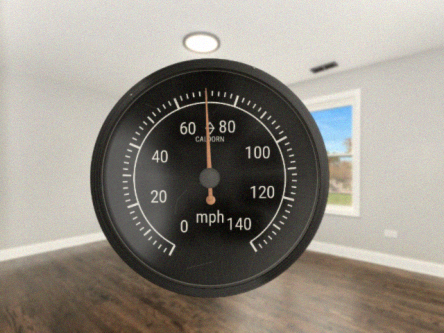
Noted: mph 70
